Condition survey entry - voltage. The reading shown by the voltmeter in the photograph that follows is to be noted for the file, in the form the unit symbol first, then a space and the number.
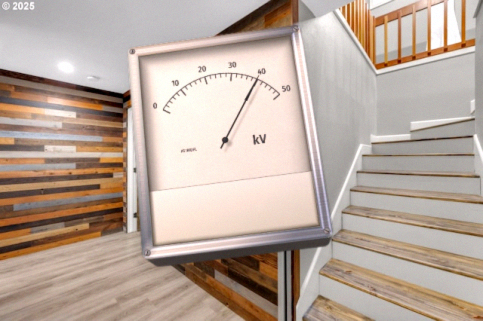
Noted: kV 40
